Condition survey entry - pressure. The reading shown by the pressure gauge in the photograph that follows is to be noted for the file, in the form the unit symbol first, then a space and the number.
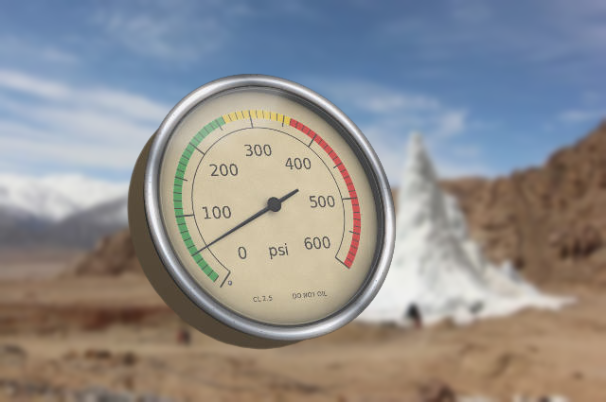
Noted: psi 50
